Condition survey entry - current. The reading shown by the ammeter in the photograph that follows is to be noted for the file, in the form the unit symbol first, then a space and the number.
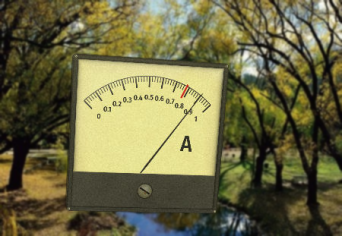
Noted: A 0.9
